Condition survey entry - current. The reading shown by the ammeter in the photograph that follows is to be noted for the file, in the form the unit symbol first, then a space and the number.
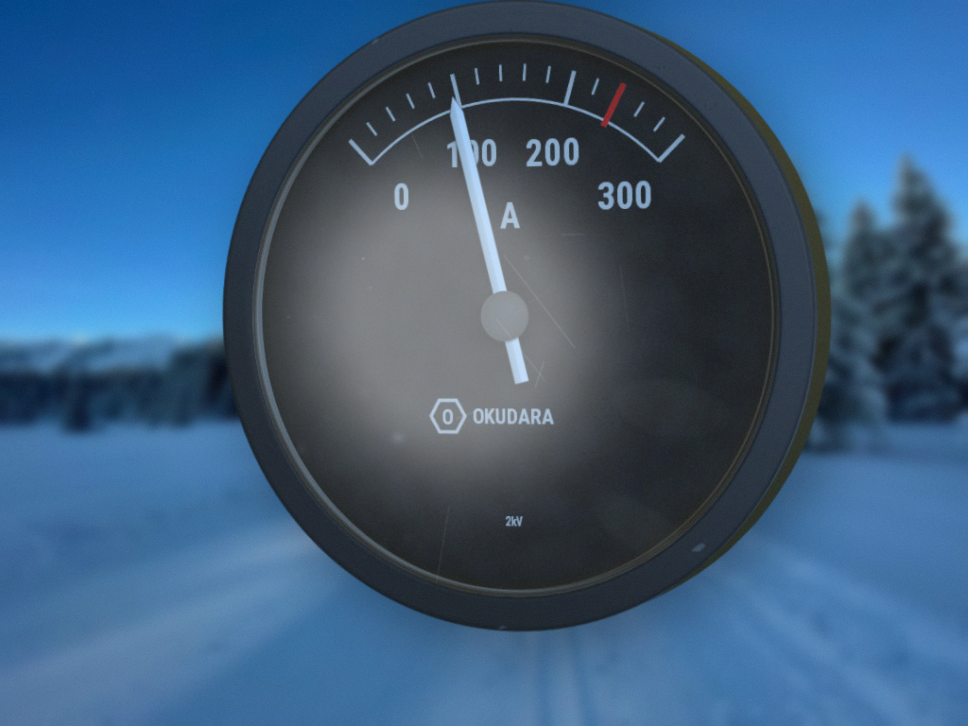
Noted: A 100
